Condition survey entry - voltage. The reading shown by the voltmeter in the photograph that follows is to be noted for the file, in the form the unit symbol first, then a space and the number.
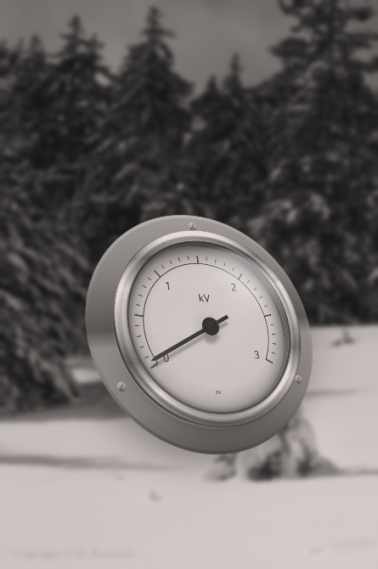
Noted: kV 0.05
